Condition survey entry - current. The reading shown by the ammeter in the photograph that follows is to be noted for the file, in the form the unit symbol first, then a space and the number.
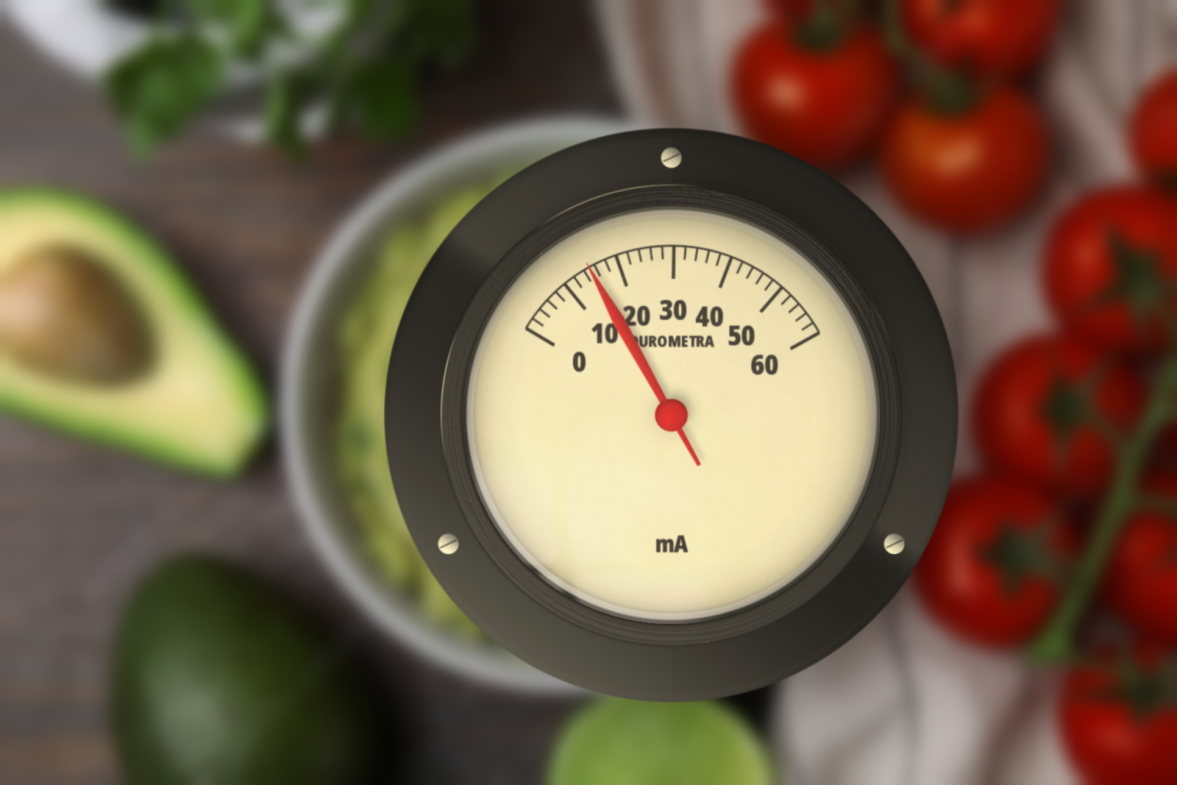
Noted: mA 15
